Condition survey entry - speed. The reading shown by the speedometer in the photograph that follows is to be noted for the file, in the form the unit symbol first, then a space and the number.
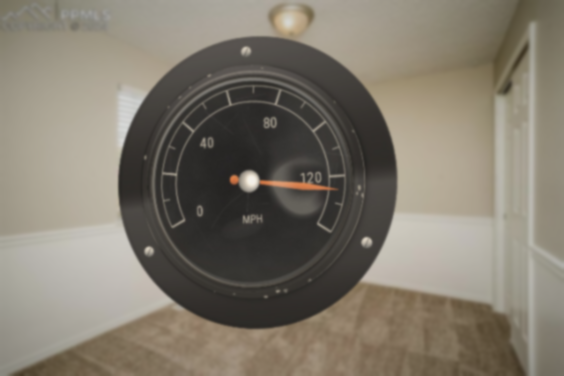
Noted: mph 125
